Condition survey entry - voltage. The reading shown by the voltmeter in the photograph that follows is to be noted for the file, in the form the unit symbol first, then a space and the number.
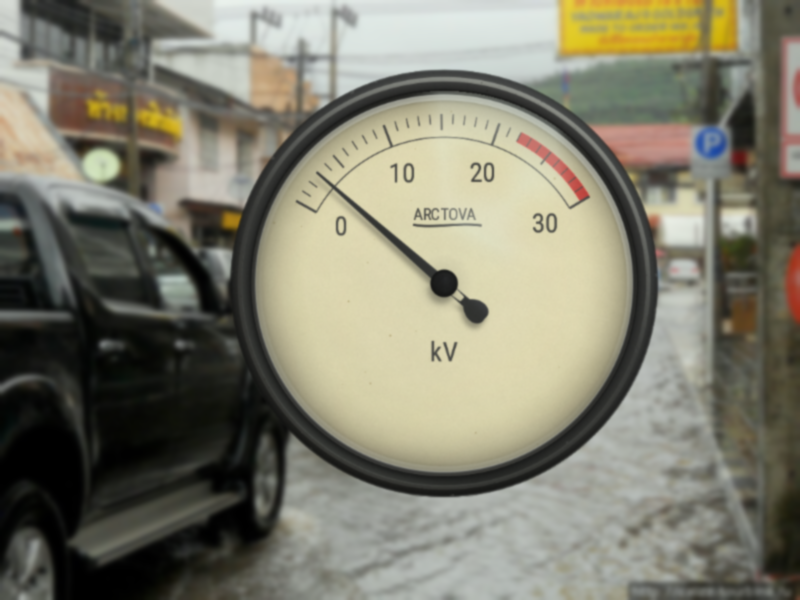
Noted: kV 3
